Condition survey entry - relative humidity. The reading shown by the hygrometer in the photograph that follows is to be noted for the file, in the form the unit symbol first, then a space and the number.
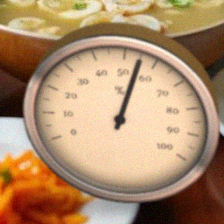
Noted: % 55
